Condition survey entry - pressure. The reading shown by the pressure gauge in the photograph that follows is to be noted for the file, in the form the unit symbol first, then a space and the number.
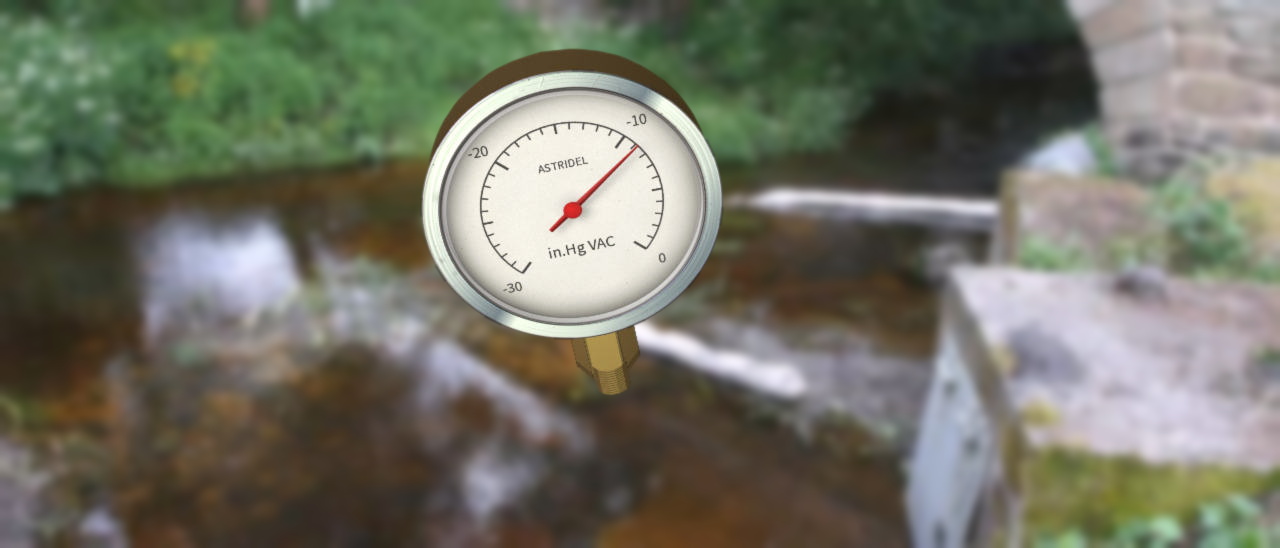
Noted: inHg -9
